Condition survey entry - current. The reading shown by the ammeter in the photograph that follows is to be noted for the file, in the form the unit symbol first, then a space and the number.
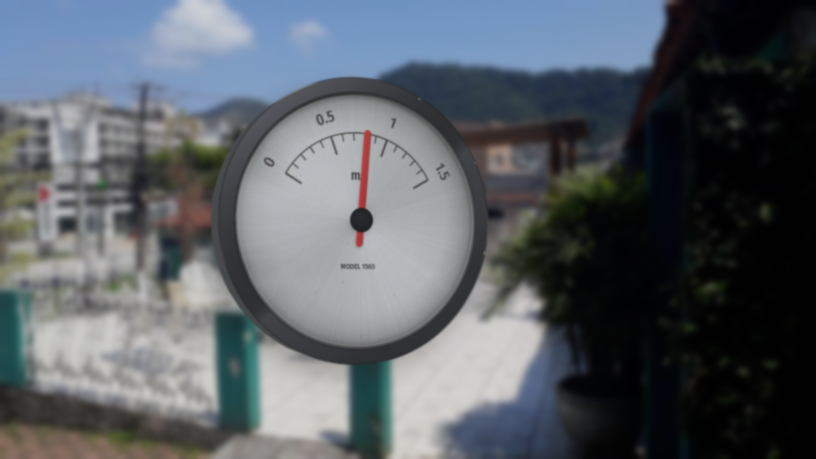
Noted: mA 0.8
